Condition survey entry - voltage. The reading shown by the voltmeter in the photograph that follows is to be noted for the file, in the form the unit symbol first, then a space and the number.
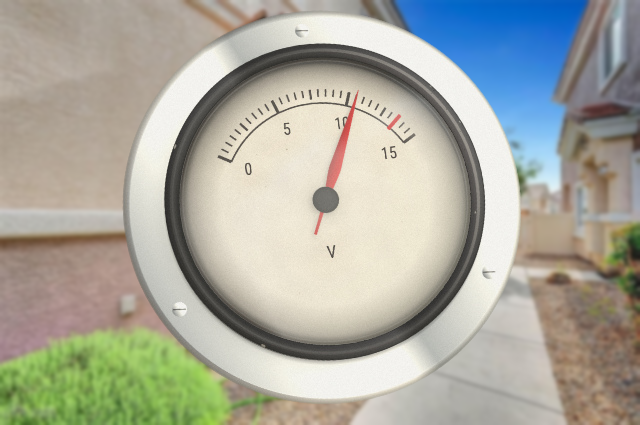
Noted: V 10.5
